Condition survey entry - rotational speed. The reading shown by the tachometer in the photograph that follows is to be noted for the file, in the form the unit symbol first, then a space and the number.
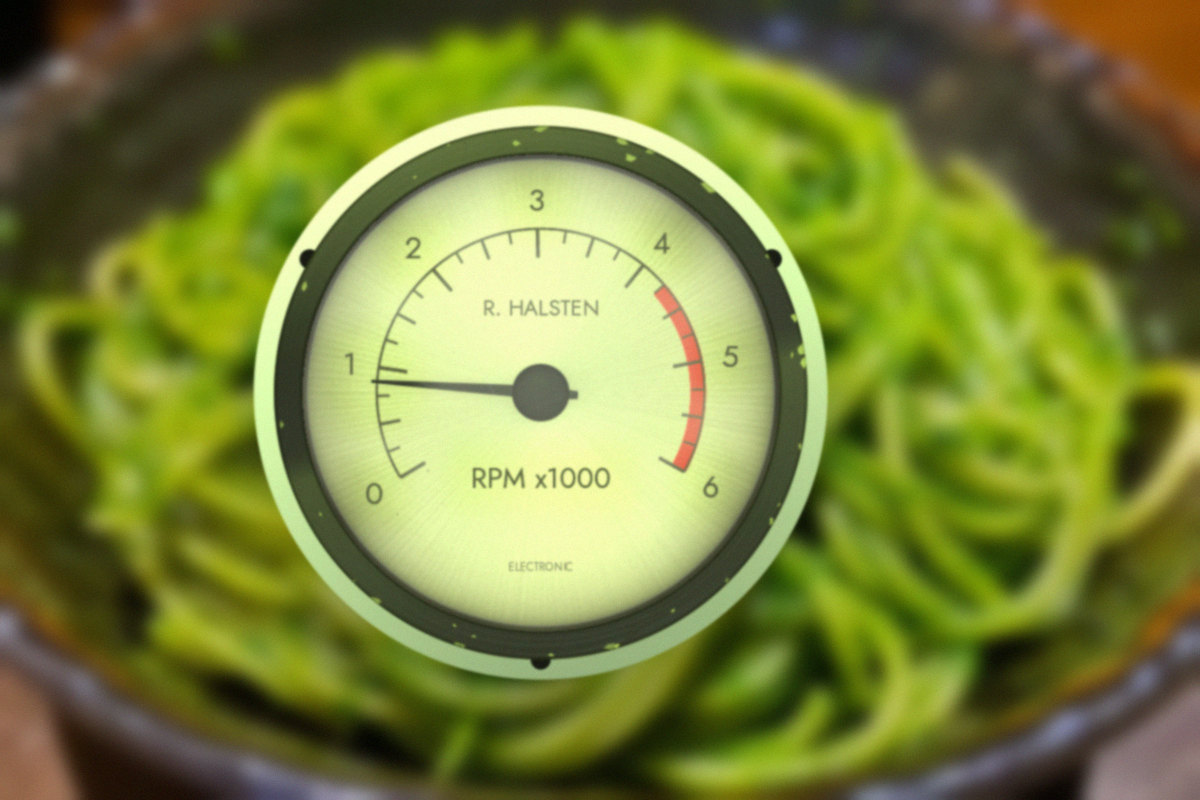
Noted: rpm 875
